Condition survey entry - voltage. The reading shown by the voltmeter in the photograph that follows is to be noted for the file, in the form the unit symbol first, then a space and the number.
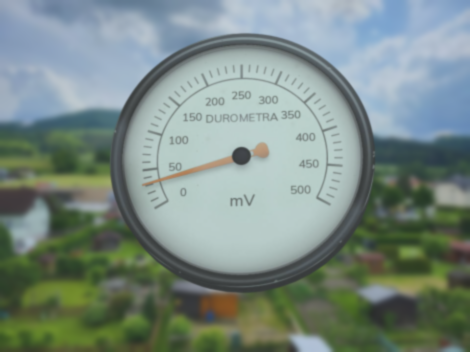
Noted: mV 30
